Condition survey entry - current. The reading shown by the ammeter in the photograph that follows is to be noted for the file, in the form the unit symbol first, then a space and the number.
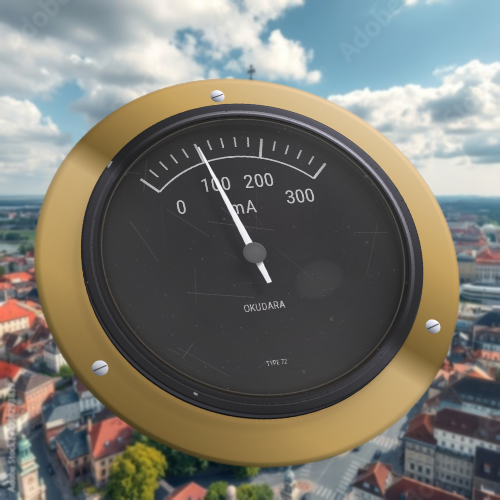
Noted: mA 100
